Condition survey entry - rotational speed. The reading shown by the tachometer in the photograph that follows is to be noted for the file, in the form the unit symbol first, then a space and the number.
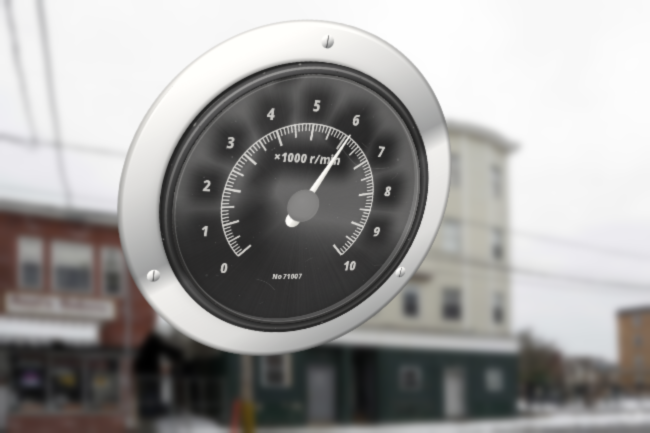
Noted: rpm 6000
